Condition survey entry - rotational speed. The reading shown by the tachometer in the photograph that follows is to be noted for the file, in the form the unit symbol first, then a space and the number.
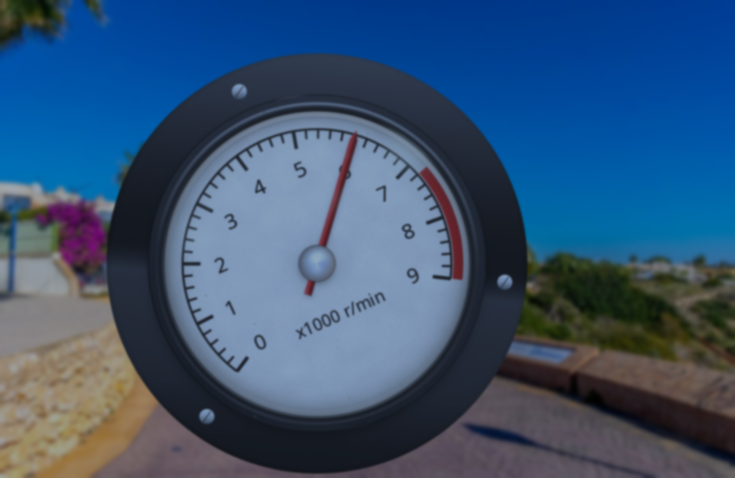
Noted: rpm 6000
